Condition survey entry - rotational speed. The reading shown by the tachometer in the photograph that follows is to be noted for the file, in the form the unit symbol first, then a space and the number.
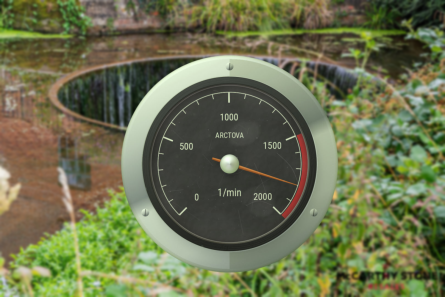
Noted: rpm 1800
